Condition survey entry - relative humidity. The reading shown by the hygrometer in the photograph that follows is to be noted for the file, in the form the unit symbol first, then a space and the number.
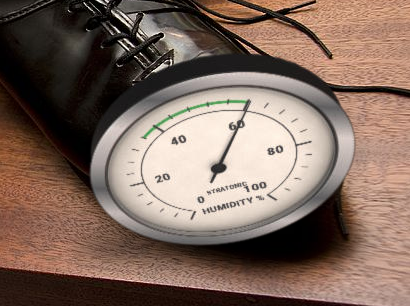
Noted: % 60
